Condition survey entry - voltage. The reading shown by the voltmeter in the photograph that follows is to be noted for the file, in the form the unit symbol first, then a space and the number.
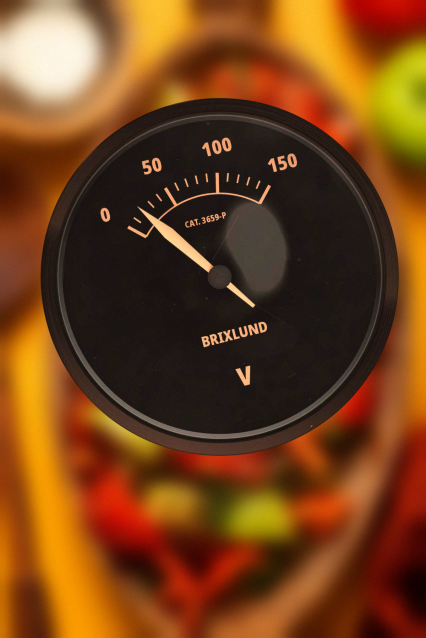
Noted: V 20
